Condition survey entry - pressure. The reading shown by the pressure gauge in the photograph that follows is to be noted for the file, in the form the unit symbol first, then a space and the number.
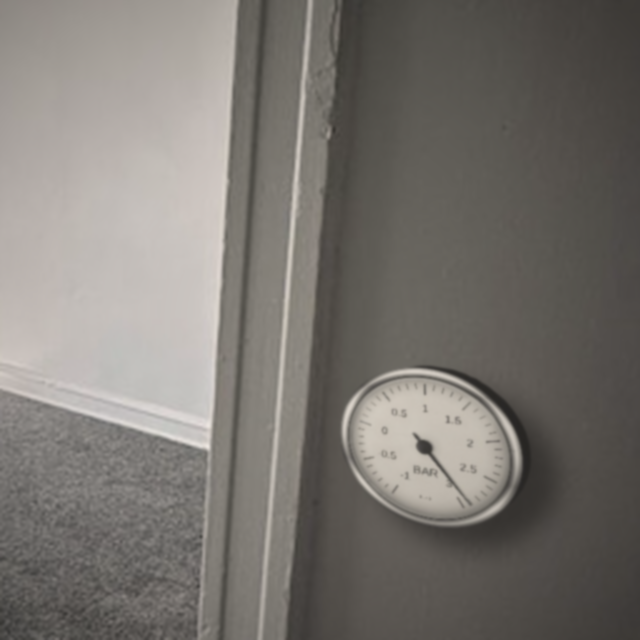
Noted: bar 2.9
